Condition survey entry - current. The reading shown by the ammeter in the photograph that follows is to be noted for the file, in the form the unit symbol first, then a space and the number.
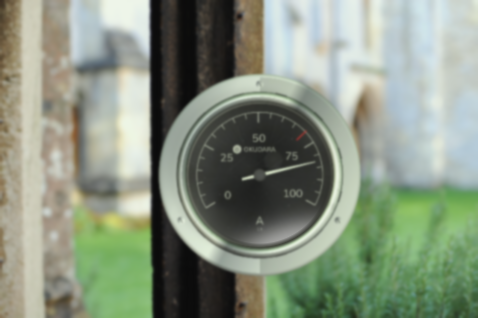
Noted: A 82.5
